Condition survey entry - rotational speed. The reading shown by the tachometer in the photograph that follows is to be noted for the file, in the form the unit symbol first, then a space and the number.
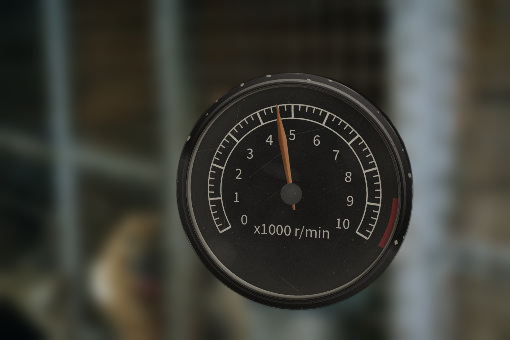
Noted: rpm 4600
